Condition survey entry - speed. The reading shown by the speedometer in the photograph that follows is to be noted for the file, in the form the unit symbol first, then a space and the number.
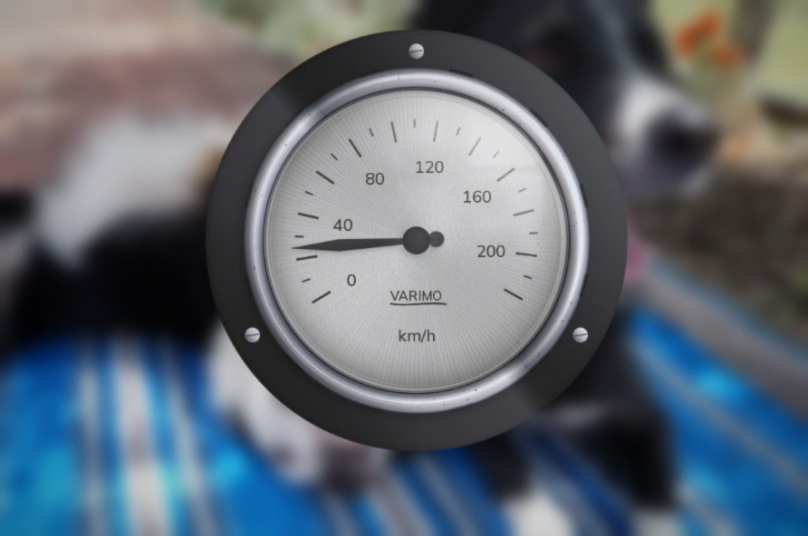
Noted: km/h 25
